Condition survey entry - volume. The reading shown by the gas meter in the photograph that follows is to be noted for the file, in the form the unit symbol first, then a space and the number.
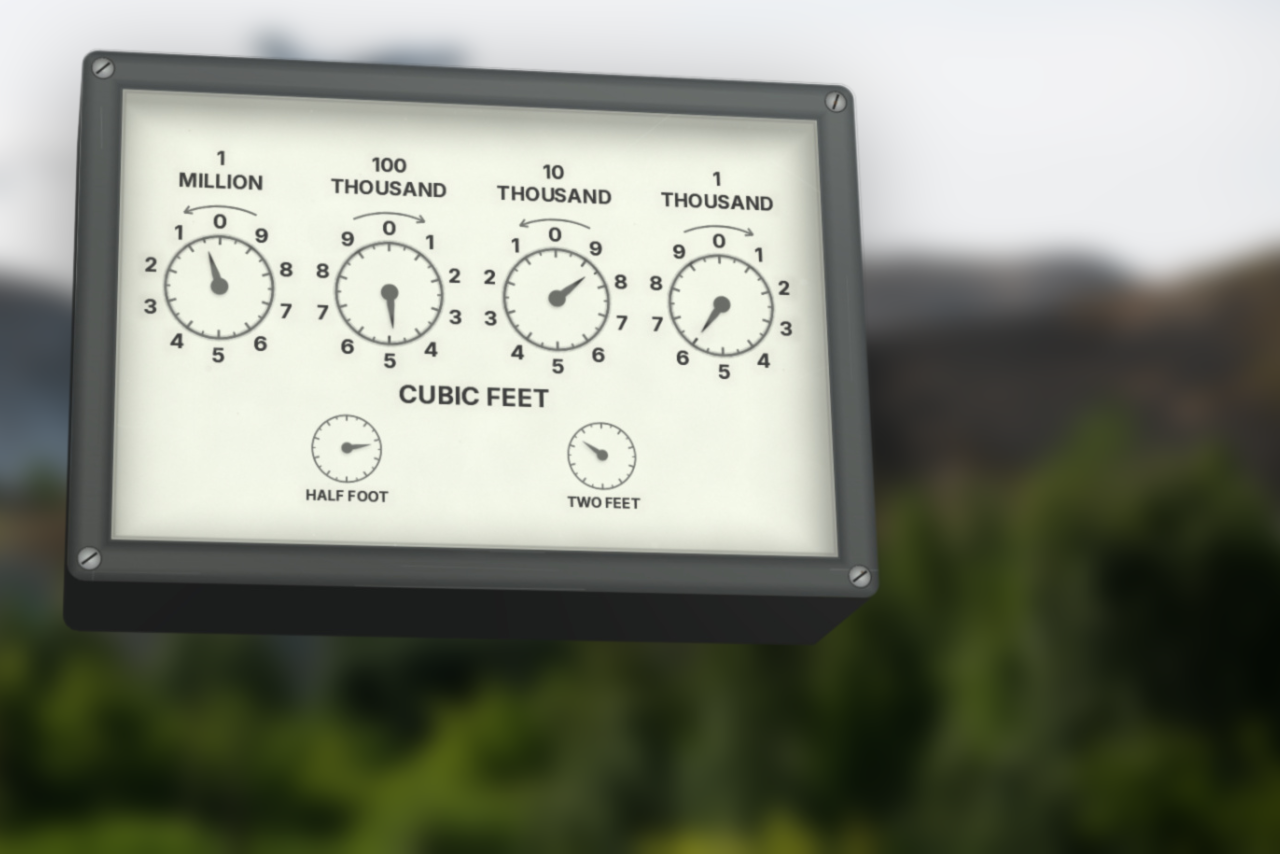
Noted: ft³ 48600
